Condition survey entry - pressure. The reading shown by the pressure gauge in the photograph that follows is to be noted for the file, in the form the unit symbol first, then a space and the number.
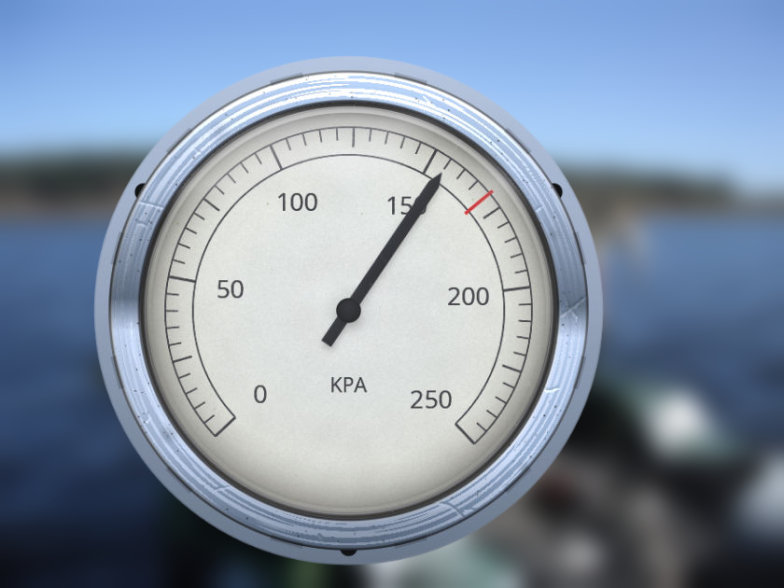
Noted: kPa 155
